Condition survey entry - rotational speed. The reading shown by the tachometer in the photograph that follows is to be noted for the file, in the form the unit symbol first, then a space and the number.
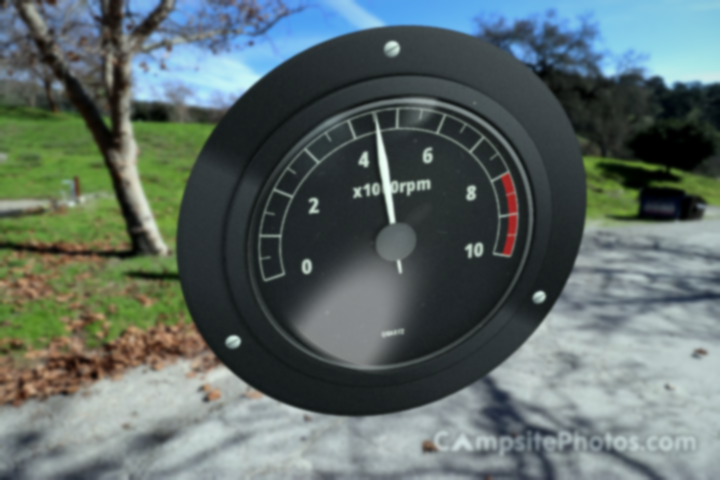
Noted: rpm 4500
